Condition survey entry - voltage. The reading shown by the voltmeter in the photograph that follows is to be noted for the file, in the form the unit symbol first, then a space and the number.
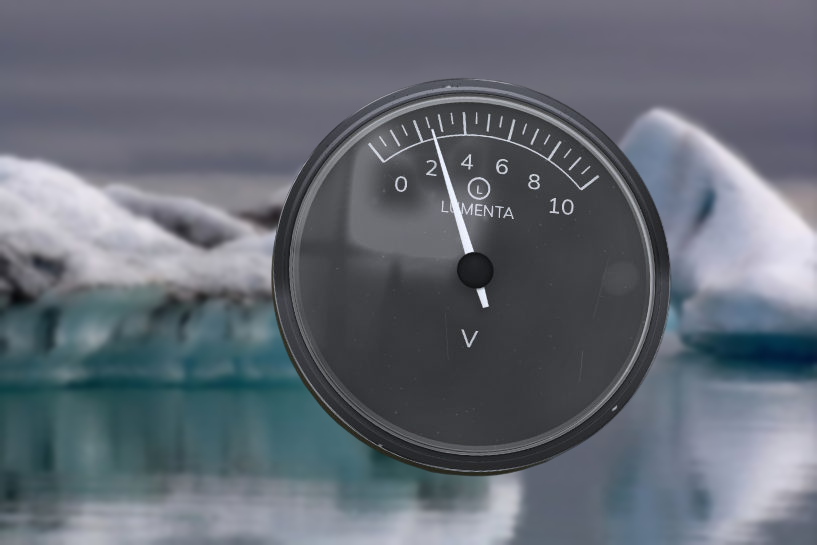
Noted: V 2.5
